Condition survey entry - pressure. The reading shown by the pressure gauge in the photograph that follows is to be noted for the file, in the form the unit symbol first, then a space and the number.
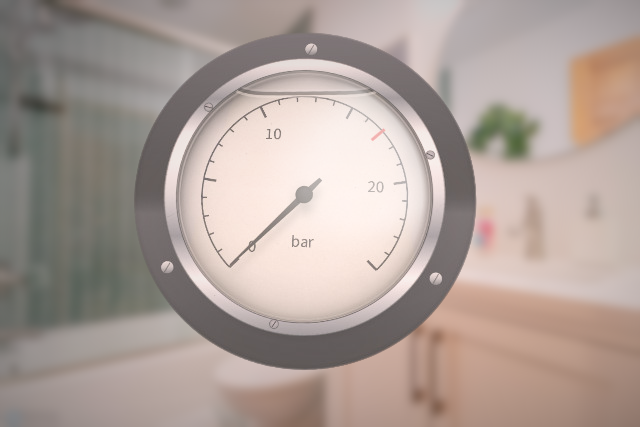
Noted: bar 0
